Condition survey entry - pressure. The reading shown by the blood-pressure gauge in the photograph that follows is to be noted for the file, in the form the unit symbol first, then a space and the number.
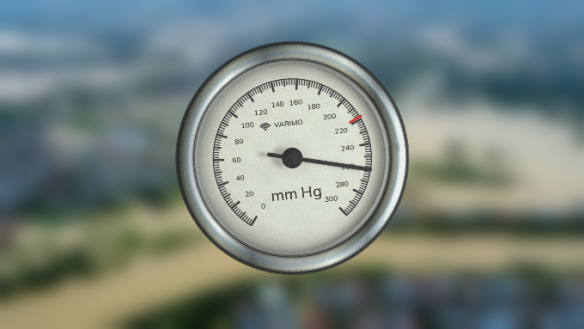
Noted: mmHg 260
